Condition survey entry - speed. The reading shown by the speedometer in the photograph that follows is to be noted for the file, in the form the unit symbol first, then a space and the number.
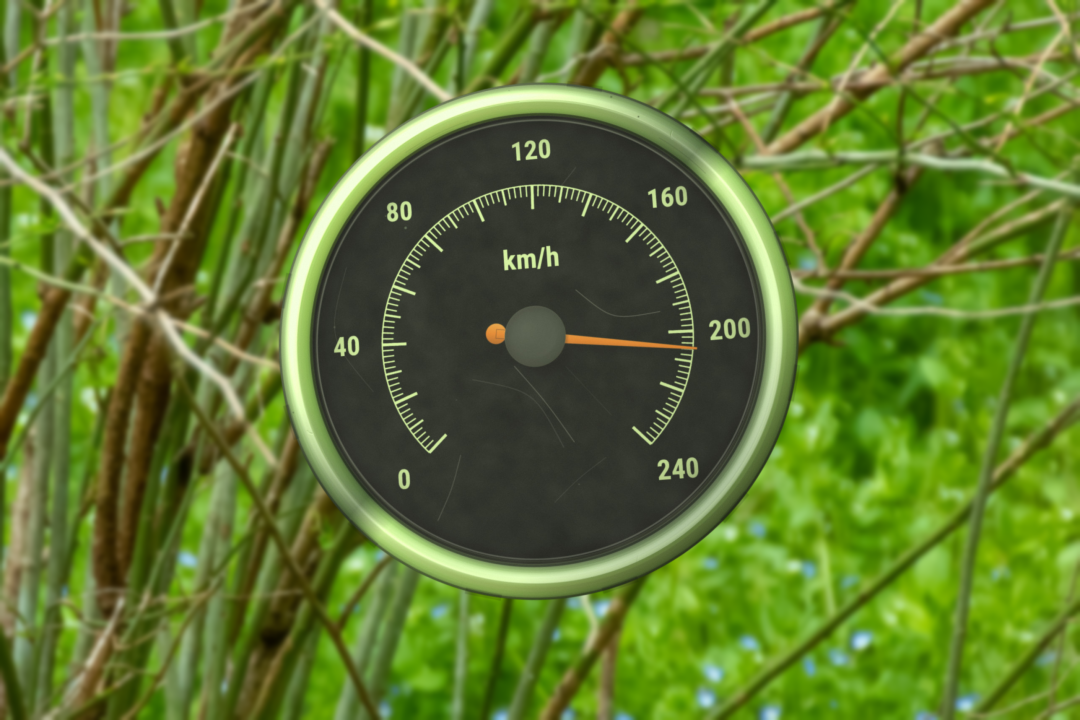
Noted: km/h 206
